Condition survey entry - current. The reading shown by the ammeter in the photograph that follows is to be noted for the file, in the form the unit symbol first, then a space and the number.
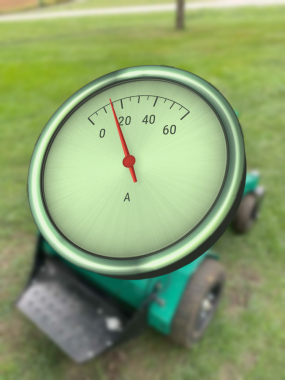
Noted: A 15
